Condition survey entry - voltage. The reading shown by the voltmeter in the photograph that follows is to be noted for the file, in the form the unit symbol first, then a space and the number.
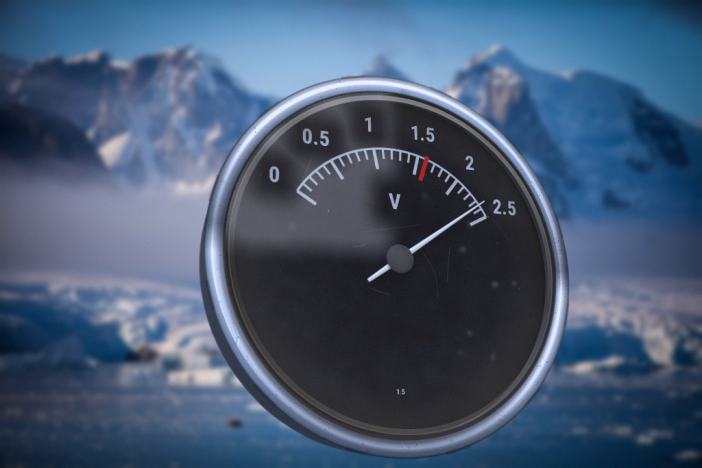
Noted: V 2.35
